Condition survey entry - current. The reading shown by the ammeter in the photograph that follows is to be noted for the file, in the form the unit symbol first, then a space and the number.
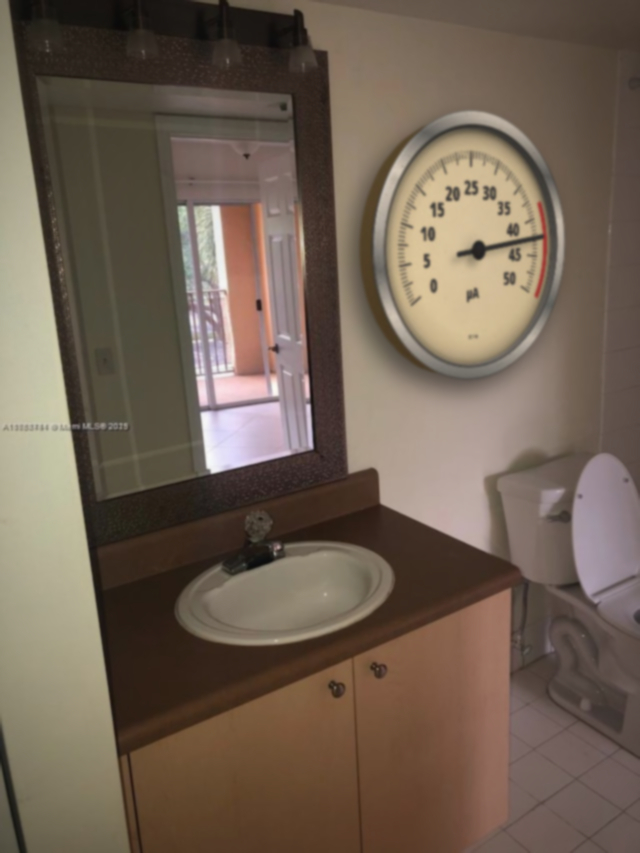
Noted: µA 42.5
